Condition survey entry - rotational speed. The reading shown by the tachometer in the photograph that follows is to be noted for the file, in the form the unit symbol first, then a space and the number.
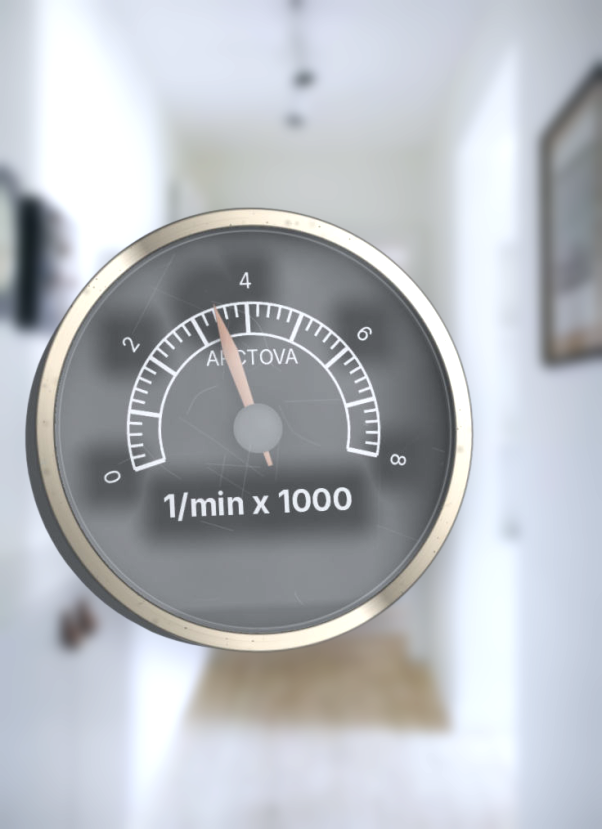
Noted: rpm 3400
